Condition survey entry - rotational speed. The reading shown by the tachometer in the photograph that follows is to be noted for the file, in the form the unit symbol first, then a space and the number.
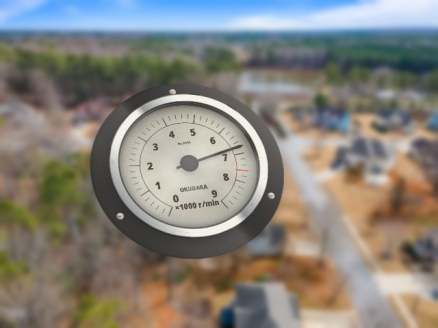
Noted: rpm 6800
